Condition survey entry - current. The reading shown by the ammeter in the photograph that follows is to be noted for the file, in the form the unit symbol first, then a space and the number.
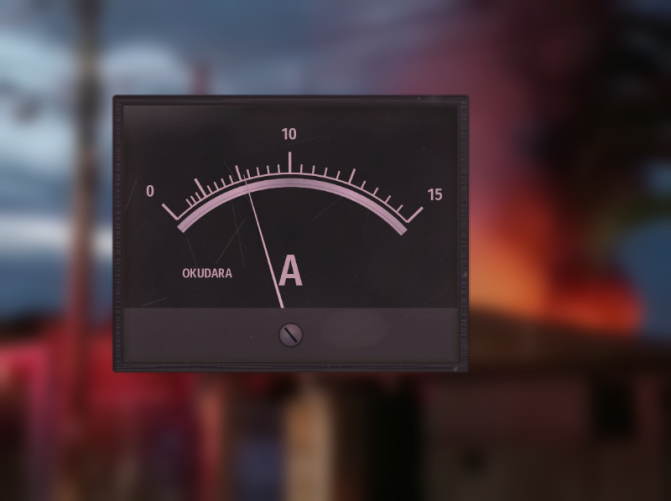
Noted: A 7.75
